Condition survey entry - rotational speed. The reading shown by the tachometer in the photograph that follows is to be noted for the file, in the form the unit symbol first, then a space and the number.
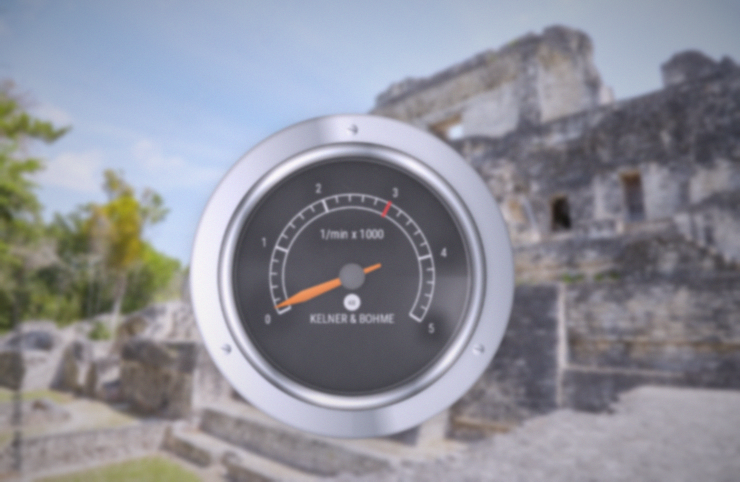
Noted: rpm 100
